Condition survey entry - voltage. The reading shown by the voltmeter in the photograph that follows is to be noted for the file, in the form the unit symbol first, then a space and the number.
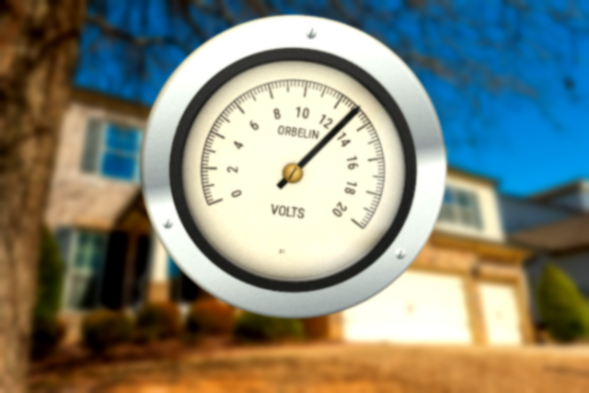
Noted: V 13
